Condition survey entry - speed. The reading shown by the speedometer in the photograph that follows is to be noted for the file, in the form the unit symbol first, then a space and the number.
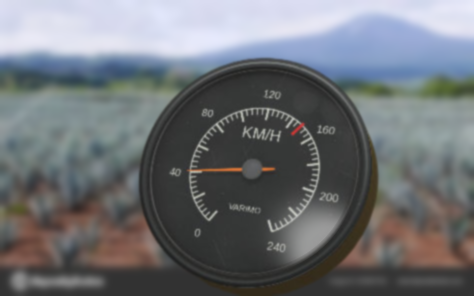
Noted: km/h 40
